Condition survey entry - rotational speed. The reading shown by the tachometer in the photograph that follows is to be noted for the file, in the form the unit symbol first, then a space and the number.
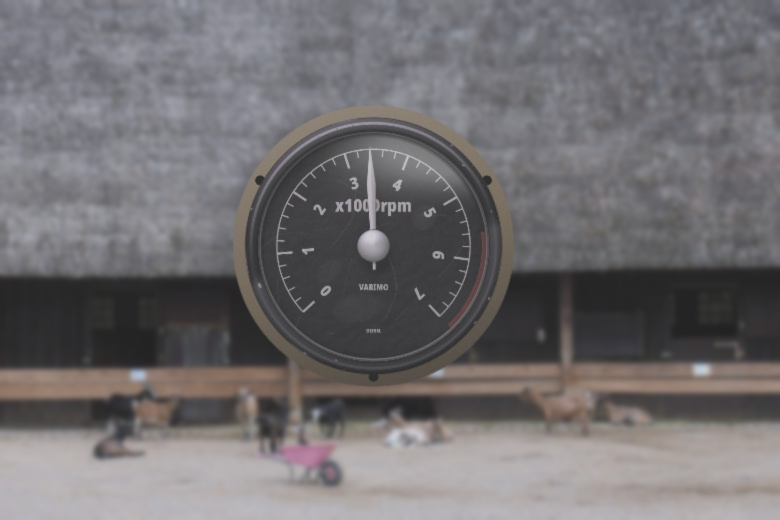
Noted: rpm 3400
